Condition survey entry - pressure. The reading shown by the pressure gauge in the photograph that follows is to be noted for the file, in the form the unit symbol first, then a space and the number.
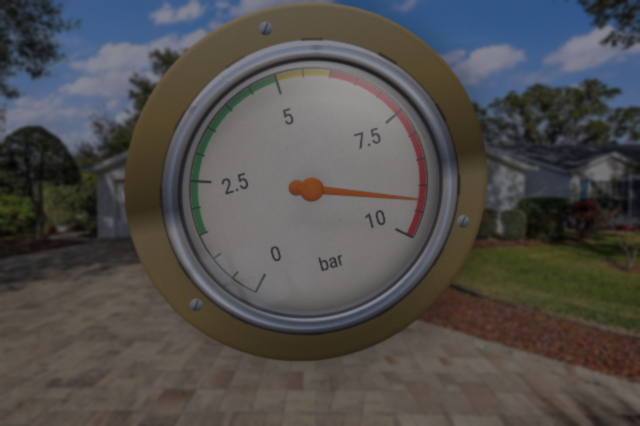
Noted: bar 9.25
